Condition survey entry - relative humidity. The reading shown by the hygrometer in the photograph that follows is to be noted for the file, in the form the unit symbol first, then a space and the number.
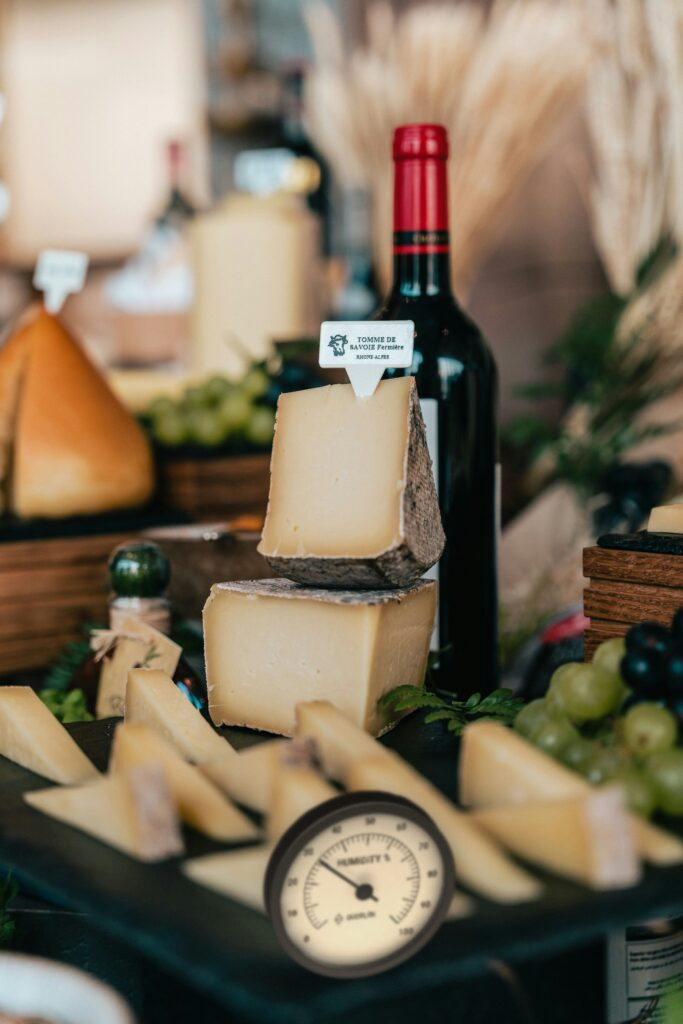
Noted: % 30
